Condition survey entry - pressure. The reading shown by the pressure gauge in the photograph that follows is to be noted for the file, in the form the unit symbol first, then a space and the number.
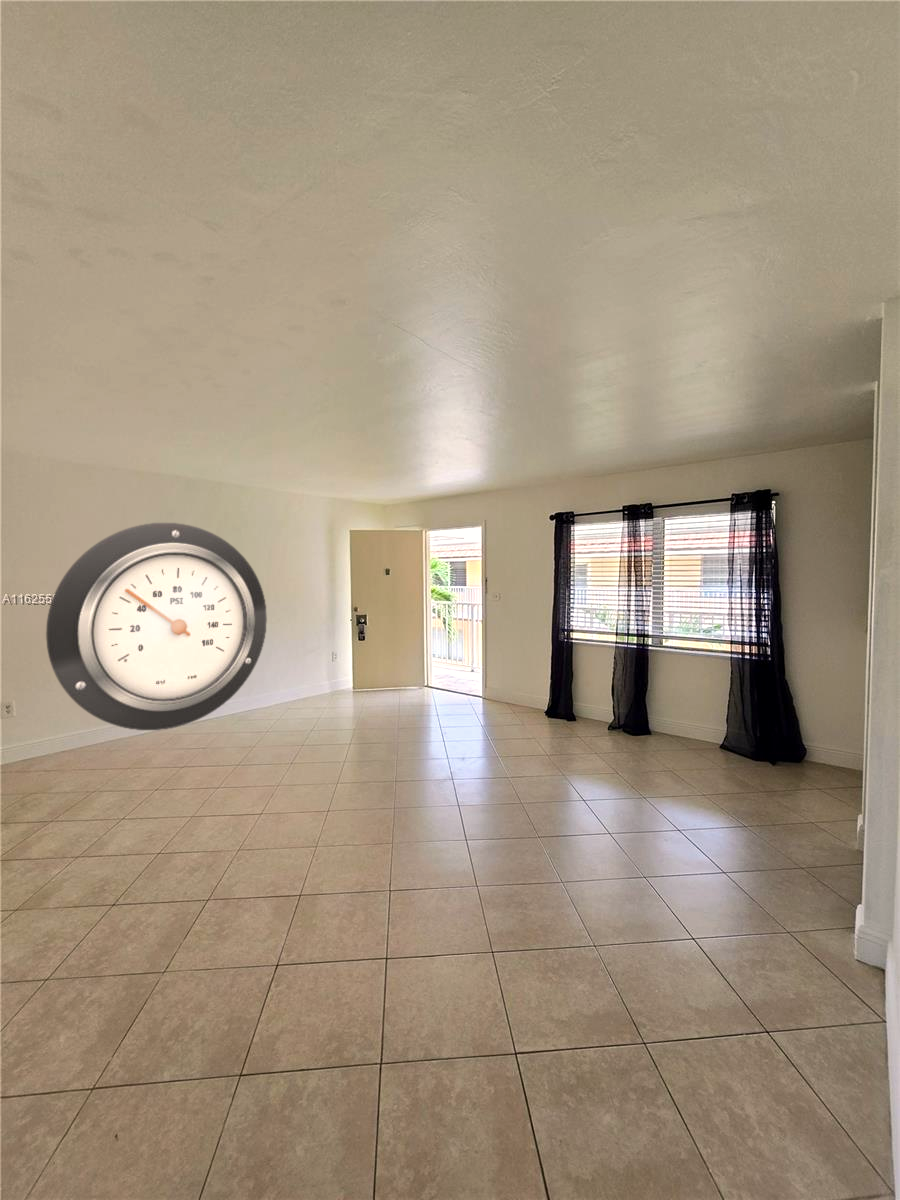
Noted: psi 45
